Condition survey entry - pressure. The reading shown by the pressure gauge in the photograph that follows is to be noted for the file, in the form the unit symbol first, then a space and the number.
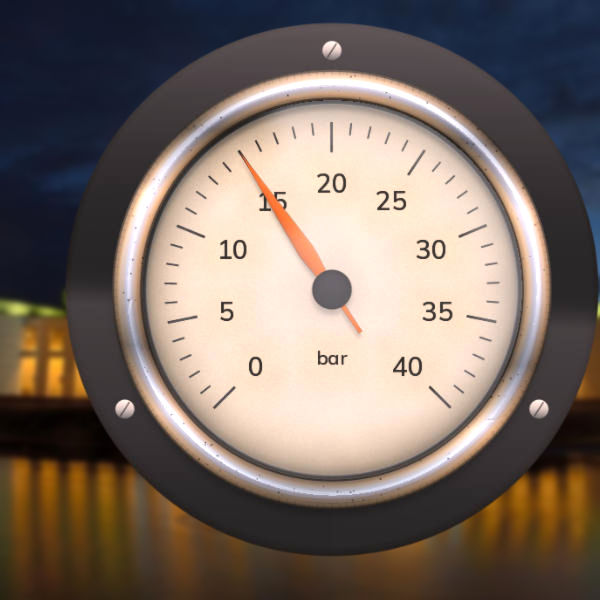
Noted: bar 15
